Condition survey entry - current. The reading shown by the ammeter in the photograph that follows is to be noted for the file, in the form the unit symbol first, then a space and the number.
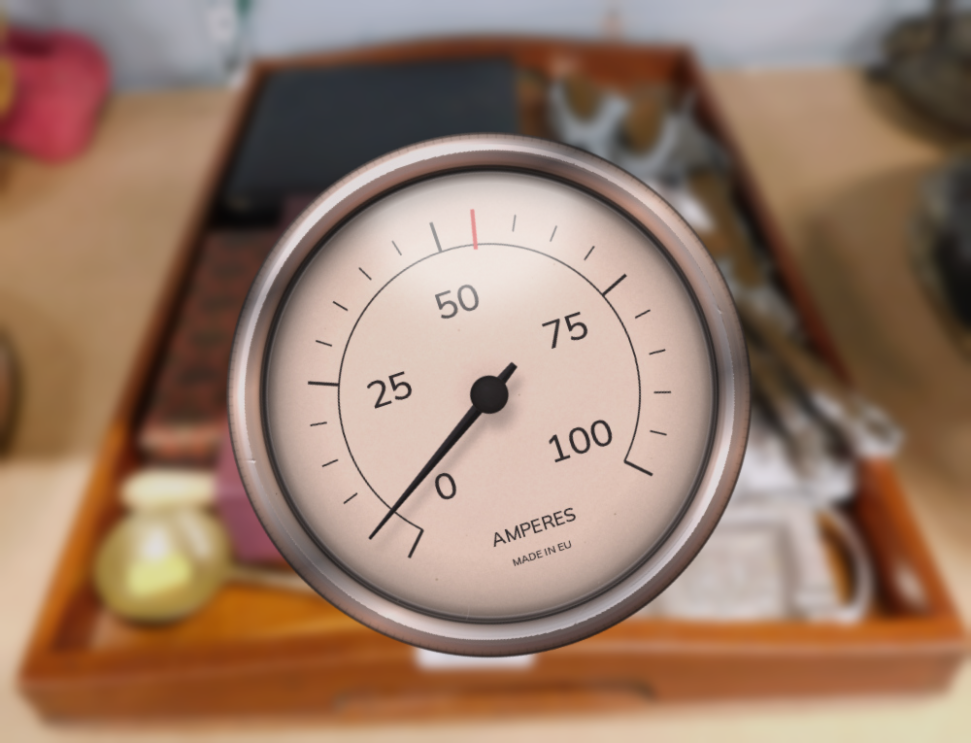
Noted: A 5
